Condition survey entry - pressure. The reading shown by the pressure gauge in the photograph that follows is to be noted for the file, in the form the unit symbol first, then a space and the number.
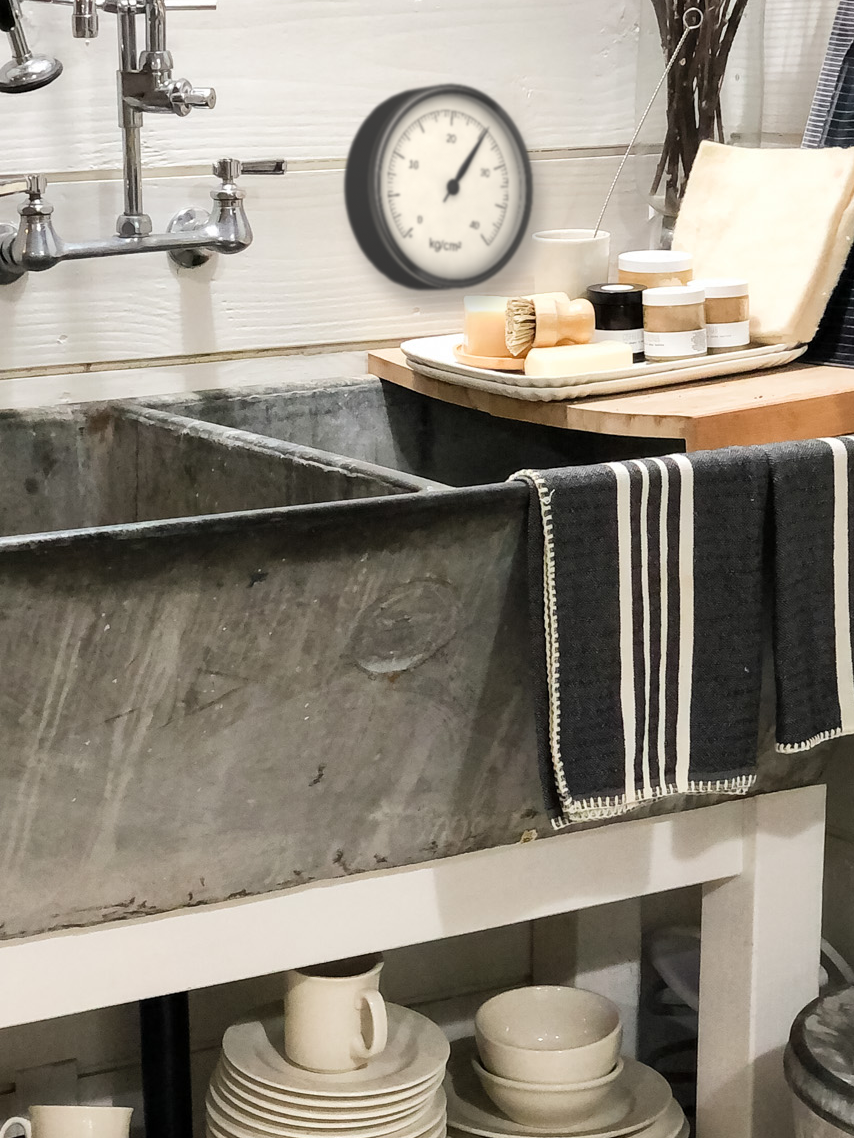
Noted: kg/cm² 25
